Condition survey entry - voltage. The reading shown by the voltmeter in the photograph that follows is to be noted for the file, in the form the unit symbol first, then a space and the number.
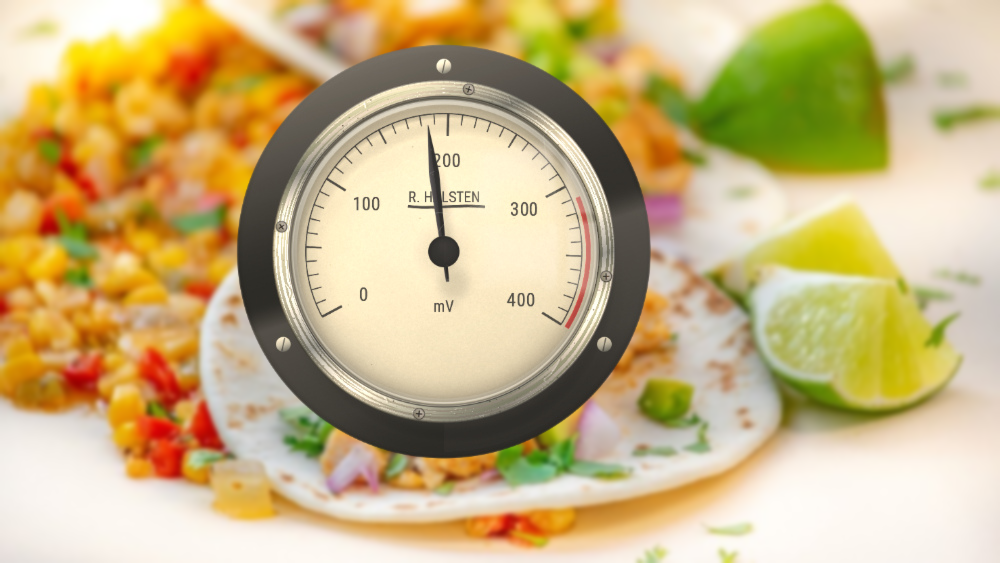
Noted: mV 185
